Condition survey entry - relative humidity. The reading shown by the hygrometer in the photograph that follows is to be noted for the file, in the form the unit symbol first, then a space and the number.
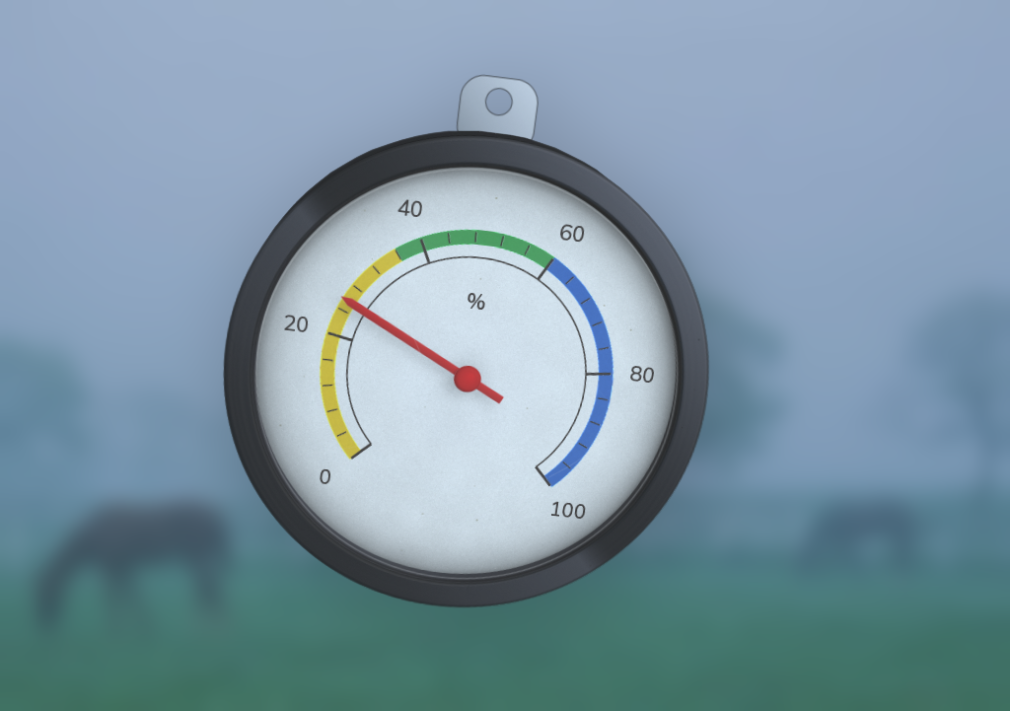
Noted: % 26
